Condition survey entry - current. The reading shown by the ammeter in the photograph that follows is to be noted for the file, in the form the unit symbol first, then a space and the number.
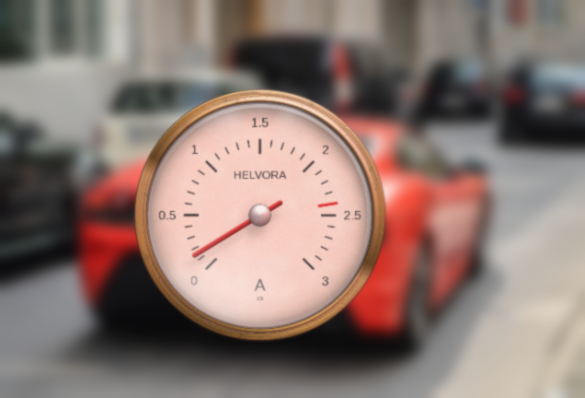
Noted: A 0.15
